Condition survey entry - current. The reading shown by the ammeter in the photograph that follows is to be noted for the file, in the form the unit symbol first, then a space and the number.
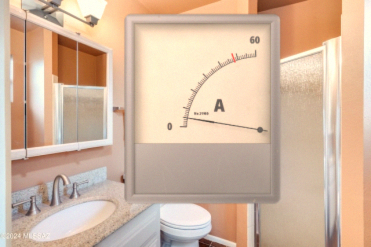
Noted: A 5
